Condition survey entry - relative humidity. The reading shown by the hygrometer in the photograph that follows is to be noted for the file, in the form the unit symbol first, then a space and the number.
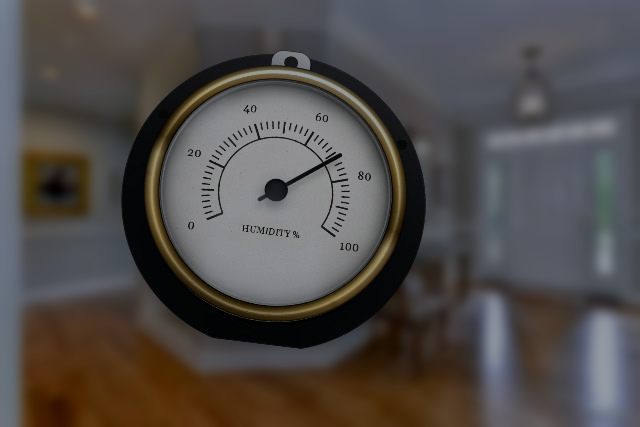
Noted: % 72
